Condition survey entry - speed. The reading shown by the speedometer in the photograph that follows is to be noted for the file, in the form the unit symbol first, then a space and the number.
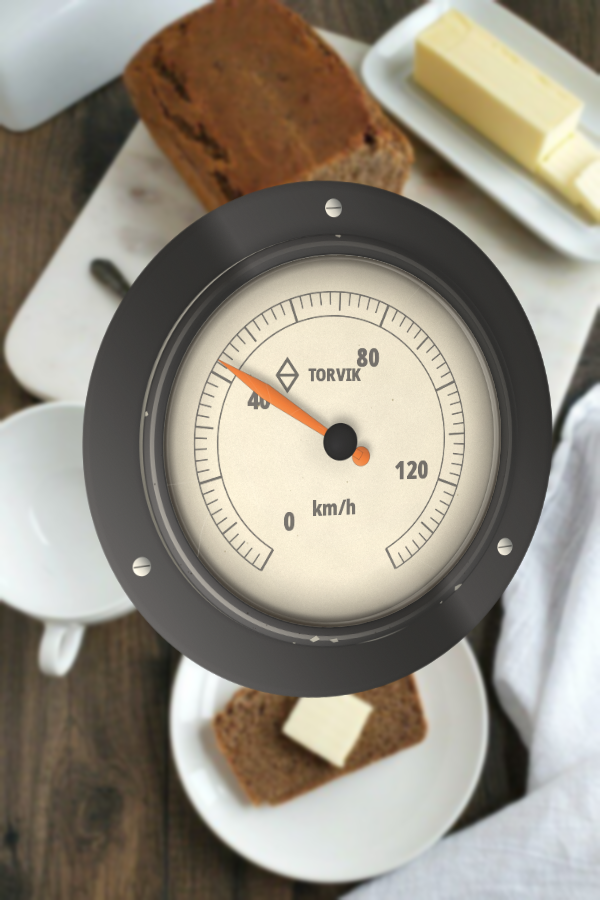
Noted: km/h 42
